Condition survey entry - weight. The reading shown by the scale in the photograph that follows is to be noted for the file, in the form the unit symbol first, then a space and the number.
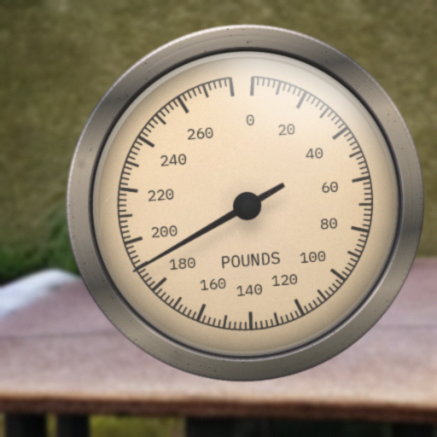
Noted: lb 190
